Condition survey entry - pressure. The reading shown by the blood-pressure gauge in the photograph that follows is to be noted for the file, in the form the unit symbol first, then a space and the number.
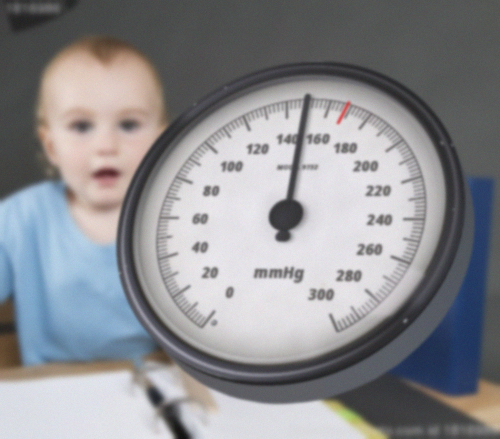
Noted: mmHg 150
